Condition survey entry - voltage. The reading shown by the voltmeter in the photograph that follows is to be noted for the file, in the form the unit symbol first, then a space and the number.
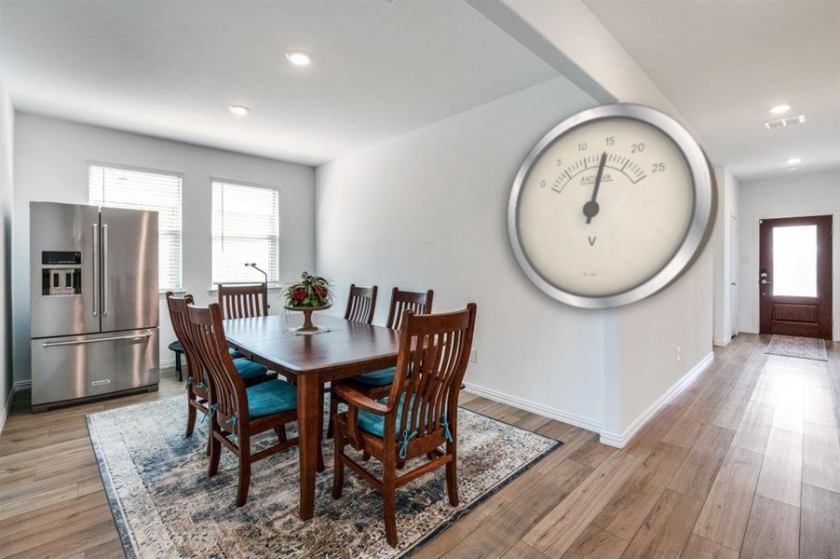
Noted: V 15
